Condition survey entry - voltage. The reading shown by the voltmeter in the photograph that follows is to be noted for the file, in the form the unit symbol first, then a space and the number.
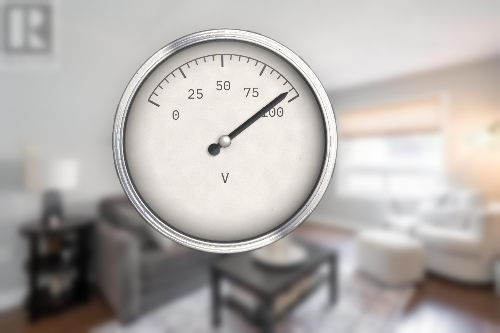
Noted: V 95
